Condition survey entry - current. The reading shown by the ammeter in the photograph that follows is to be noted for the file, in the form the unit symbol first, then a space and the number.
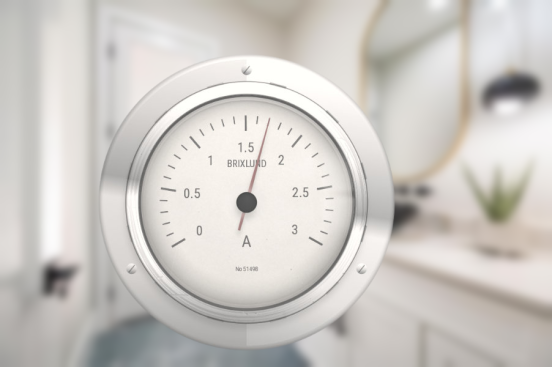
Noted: A 1.7
